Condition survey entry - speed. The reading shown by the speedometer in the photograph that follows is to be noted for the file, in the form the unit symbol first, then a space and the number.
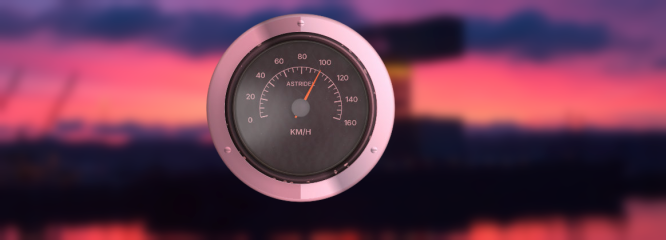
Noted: km/h 100
